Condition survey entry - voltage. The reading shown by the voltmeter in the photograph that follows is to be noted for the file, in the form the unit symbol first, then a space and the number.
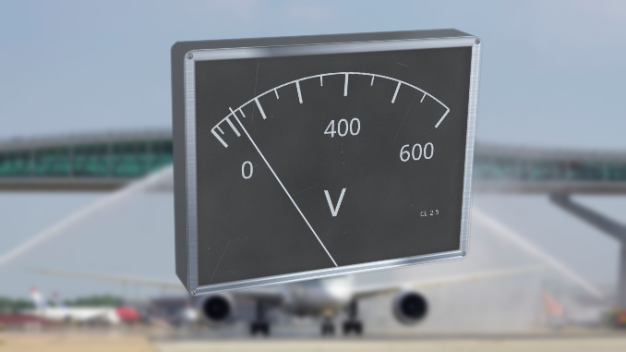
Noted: V 125
